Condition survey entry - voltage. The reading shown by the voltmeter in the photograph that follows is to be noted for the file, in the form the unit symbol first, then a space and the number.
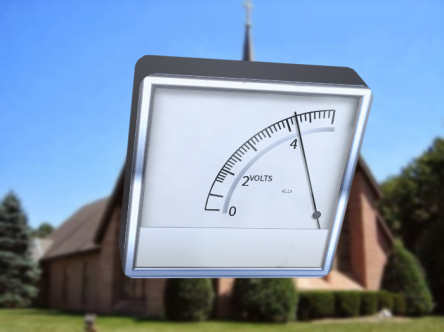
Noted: V 4.2
